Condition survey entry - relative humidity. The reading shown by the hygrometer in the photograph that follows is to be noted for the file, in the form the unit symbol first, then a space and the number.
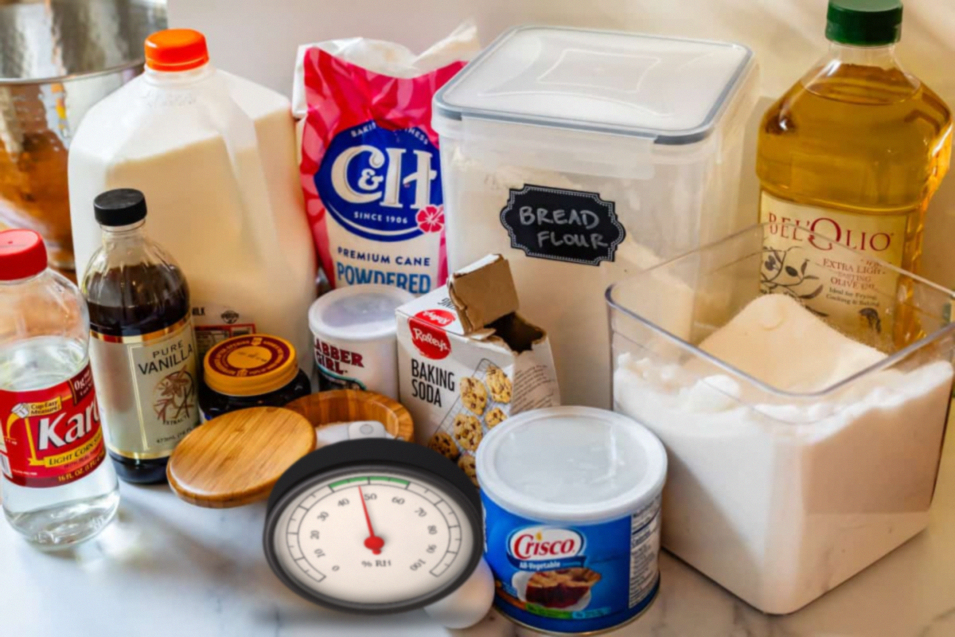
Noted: % 47.5
